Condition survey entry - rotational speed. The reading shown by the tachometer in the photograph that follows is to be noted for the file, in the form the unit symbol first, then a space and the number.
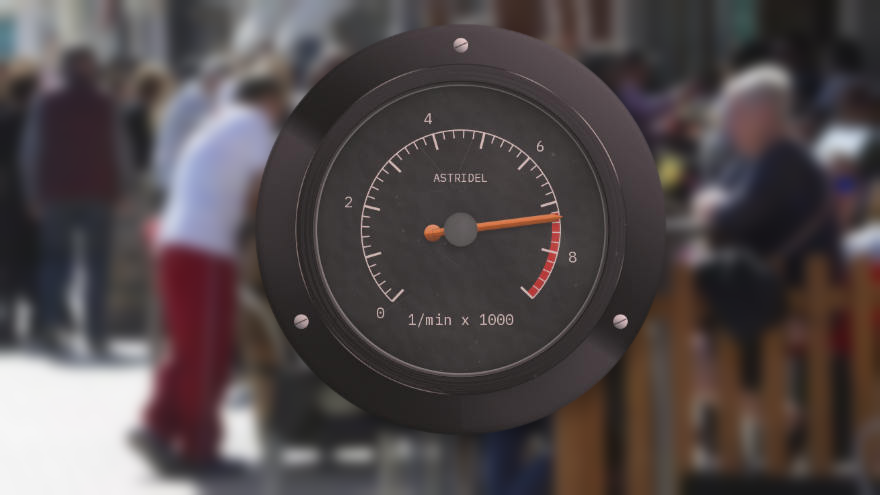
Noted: rpm 7300
